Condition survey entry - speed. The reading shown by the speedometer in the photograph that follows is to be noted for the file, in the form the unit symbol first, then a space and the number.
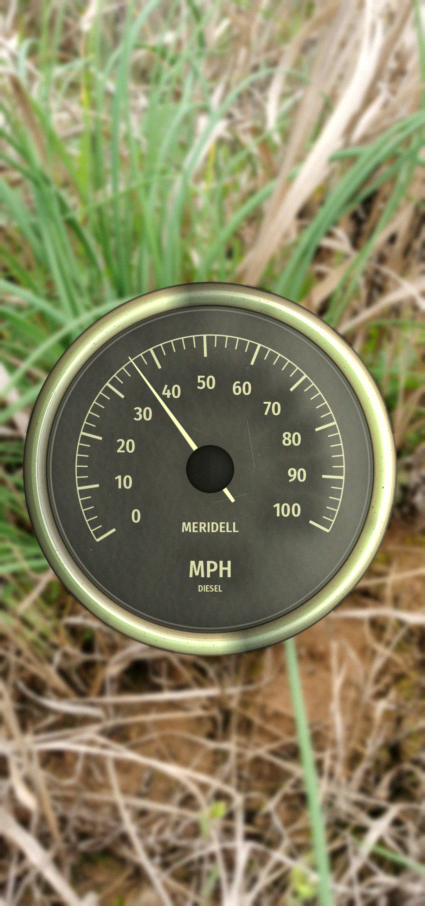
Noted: mph 36
